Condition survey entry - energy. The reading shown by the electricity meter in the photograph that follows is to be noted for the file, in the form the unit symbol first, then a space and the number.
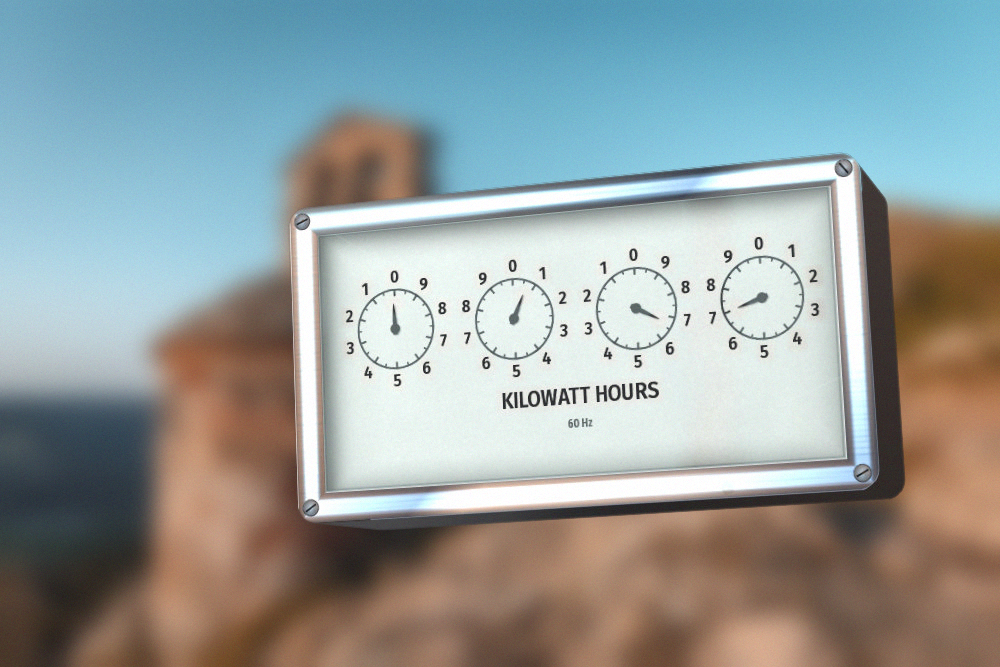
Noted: kWh 67
